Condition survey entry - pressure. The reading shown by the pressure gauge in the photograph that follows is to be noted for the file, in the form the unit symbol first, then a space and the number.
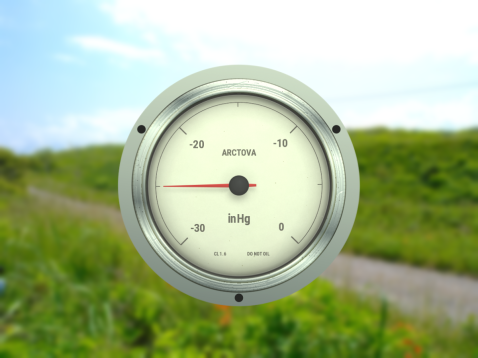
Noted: inHg -25
